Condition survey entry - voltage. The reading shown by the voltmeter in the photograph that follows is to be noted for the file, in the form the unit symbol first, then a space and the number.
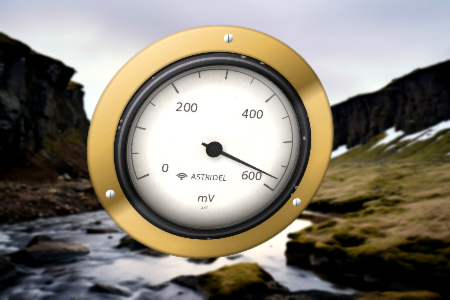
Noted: mV 575
